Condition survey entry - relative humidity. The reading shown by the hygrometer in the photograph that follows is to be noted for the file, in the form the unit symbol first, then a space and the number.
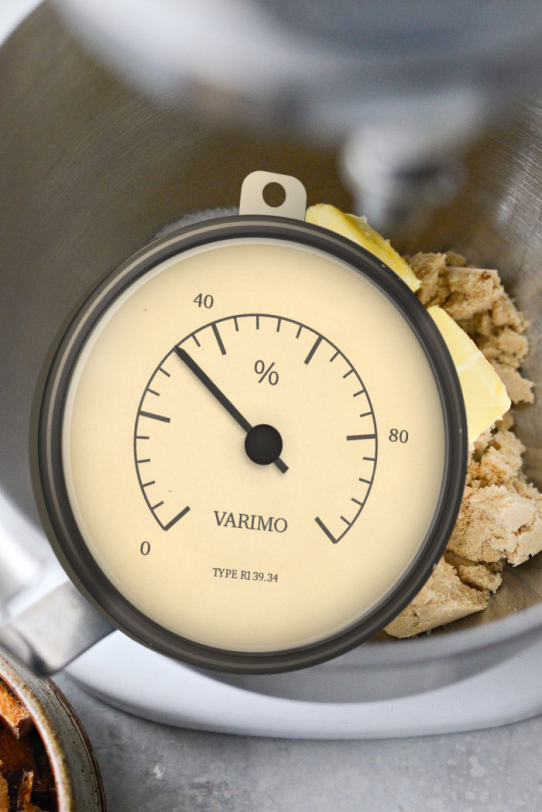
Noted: % 32
